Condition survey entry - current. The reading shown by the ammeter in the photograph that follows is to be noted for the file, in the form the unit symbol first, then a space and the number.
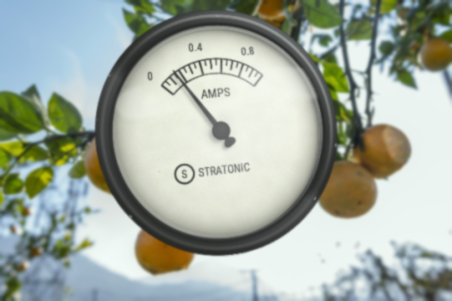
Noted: A 0.15
